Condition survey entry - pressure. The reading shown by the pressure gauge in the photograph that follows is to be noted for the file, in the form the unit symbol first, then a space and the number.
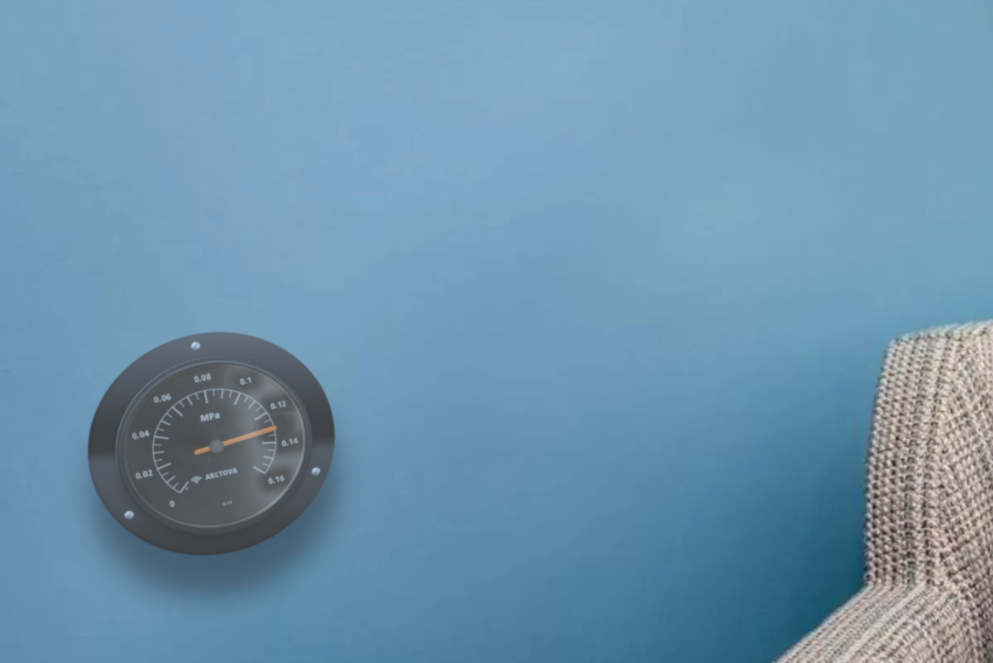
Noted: MPa 0.13
